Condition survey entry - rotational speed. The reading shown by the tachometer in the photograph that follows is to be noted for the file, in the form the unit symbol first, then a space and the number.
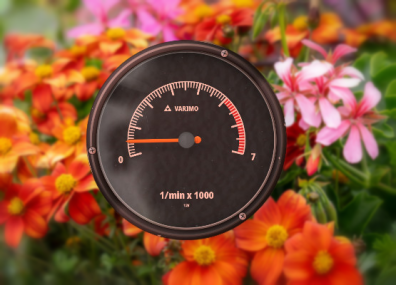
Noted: rpm 500
